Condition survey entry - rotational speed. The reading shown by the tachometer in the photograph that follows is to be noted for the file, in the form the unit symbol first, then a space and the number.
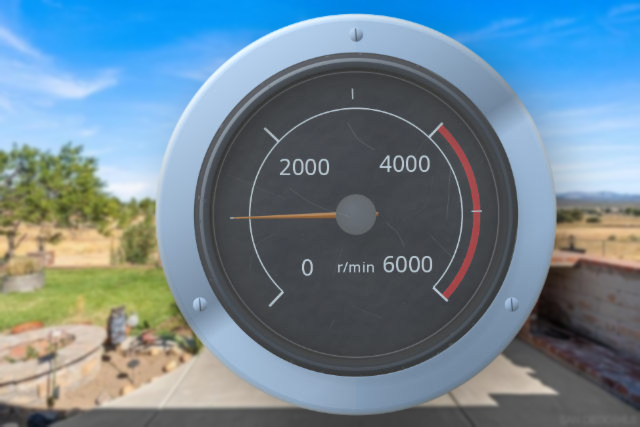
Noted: rpm 1000
